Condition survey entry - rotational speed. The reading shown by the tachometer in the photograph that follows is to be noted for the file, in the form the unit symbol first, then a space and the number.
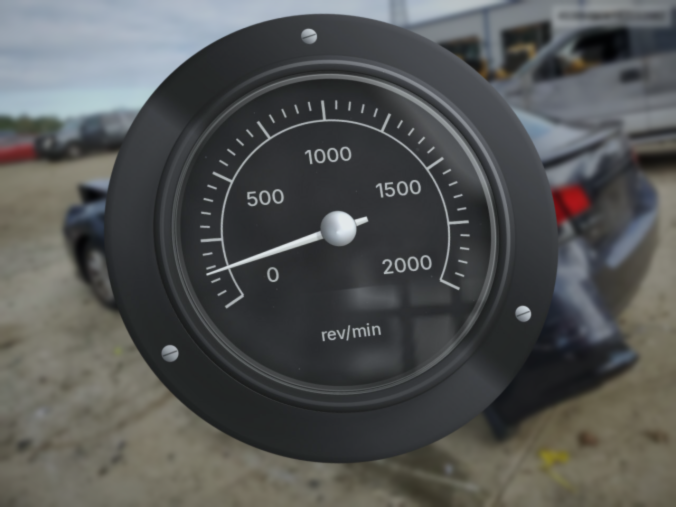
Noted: rpm 125
